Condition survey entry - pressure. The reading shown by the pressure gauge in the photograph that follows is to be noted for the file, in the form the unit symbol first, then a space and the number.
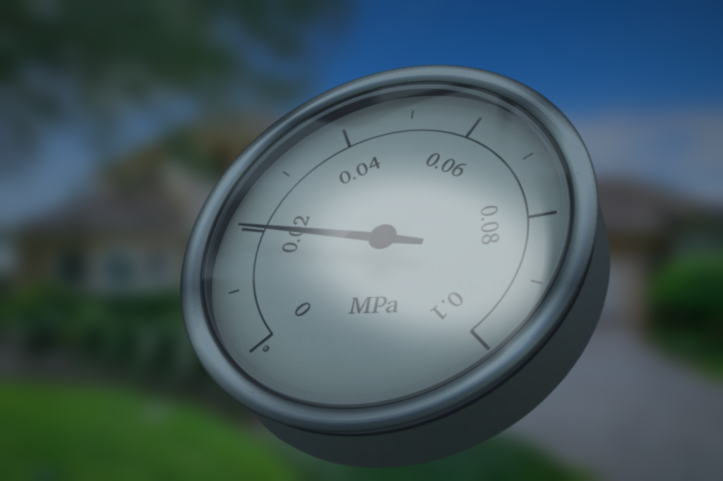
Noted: MPa 0.02
